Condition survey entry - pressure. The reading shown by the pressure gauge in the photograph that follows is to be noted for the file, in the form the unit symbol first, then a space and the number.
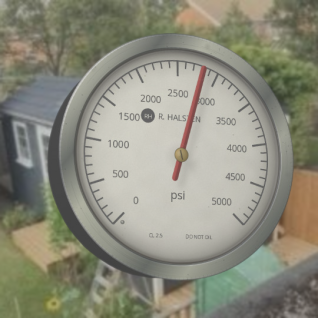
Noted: psi 2800
